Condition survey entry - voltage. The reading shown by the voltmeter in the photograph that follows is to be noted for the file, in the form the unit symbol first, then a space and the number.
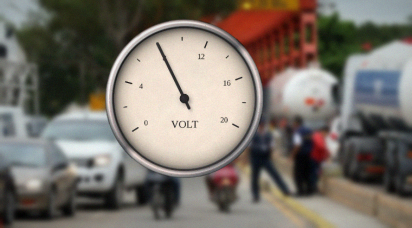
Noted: V 8
